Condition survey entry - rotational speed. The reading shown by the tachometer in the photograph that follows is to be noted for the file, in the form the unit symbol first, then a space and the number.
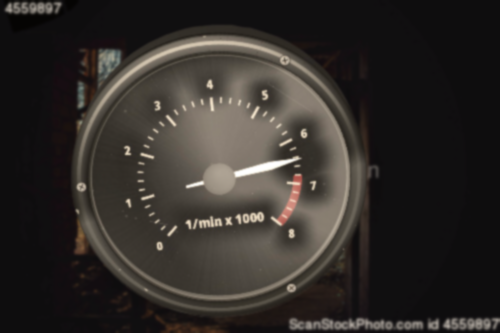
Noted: rpm 6400
